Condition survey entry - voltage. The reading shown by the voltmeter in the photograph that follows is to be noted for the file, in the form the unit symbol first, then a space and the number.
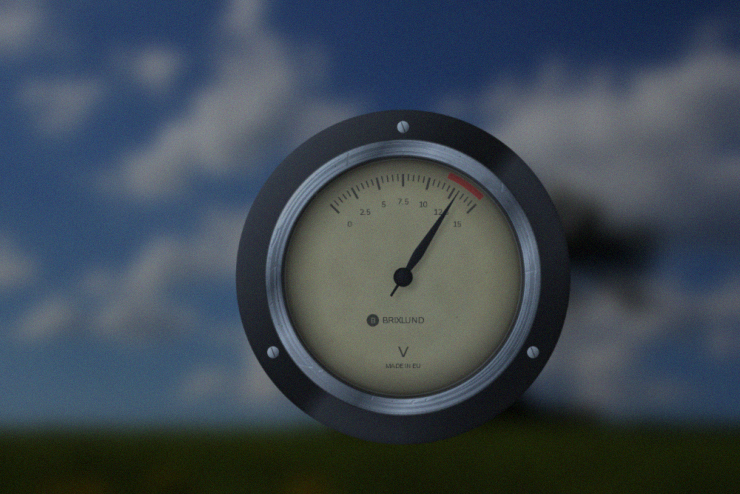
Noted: V 13
